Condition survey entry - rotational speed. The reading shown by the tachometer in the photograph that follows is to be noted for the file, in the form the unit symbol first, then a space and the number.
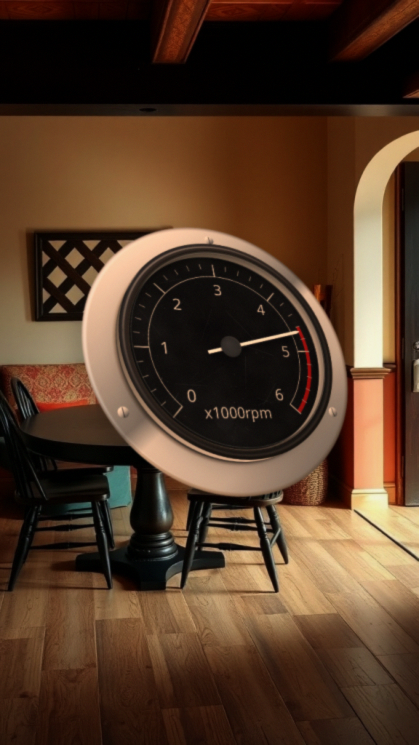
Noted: rpm 4700
